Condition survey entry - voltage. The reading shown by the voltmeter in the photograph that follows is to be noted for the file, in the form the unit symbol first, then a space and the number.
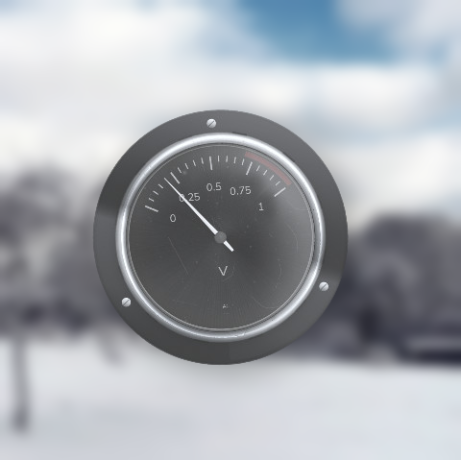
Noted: V 0.2
